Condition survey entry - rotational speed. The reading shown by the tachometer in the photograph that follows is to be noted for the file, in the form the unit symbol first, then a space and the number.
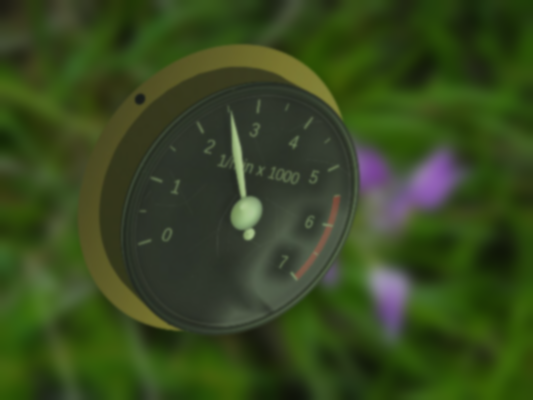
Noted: rpm 2500
